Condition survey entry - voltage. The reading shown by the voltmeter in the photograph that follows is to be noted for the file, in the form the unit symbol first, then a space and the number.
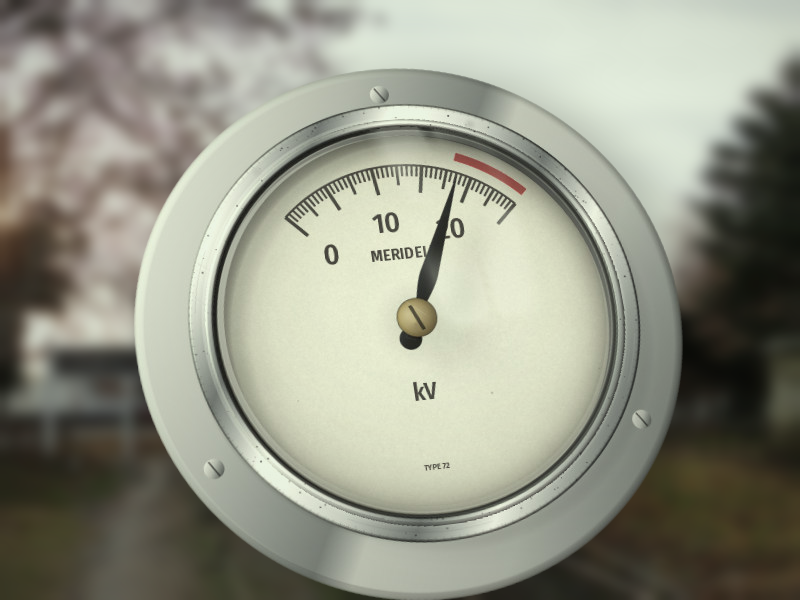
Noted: kV 18.5
